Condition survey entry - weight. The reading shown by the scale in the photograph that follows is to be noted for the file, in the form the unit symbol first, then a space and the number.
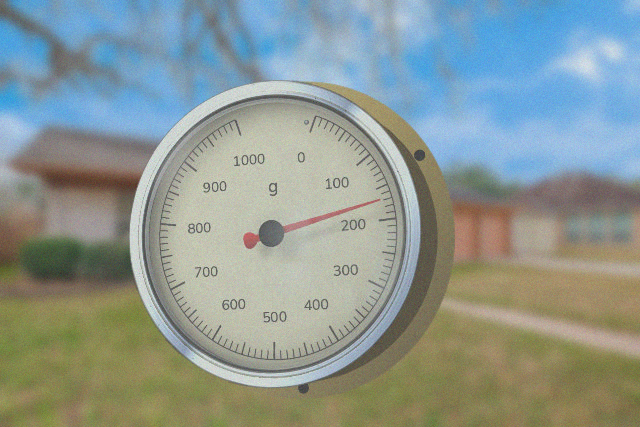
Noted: g 170
